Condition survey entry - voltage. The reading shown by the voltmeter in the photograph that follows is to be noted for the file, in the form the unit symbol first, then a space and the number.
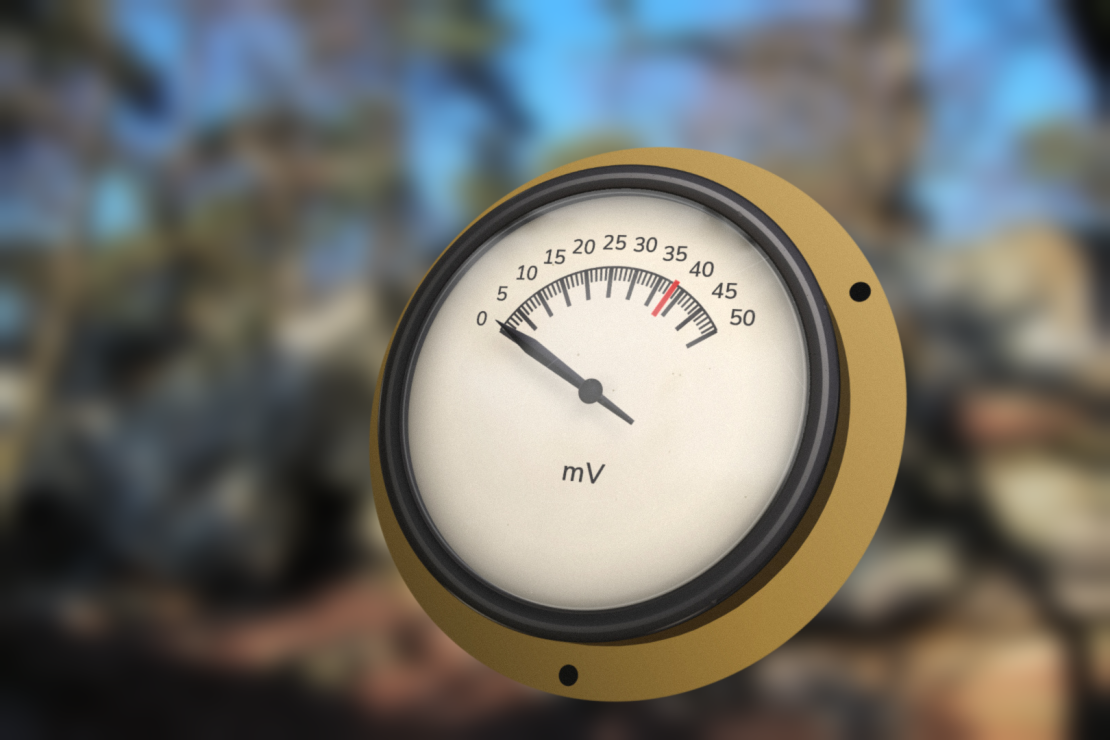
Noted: mV 1
